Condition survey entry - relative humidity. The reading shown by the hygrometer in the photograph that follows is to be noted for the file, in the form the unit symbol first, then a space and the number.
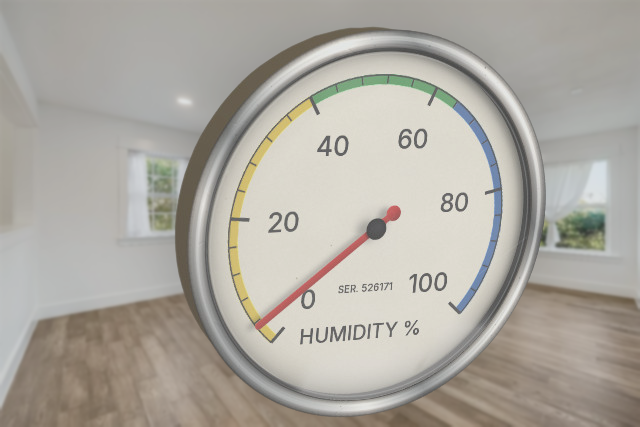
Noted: % 4
